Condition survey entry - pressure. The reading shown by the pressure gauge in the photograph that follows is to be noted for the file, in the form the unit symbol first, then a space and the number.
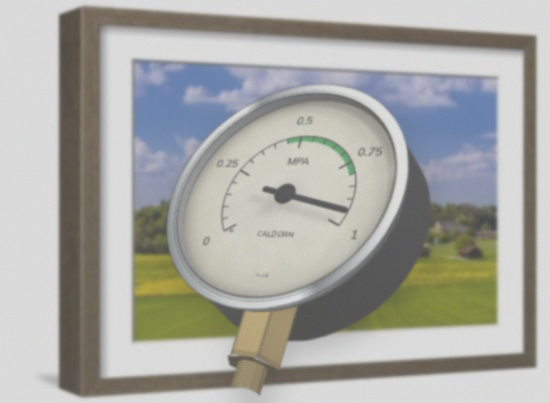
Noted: MPa 0.95
